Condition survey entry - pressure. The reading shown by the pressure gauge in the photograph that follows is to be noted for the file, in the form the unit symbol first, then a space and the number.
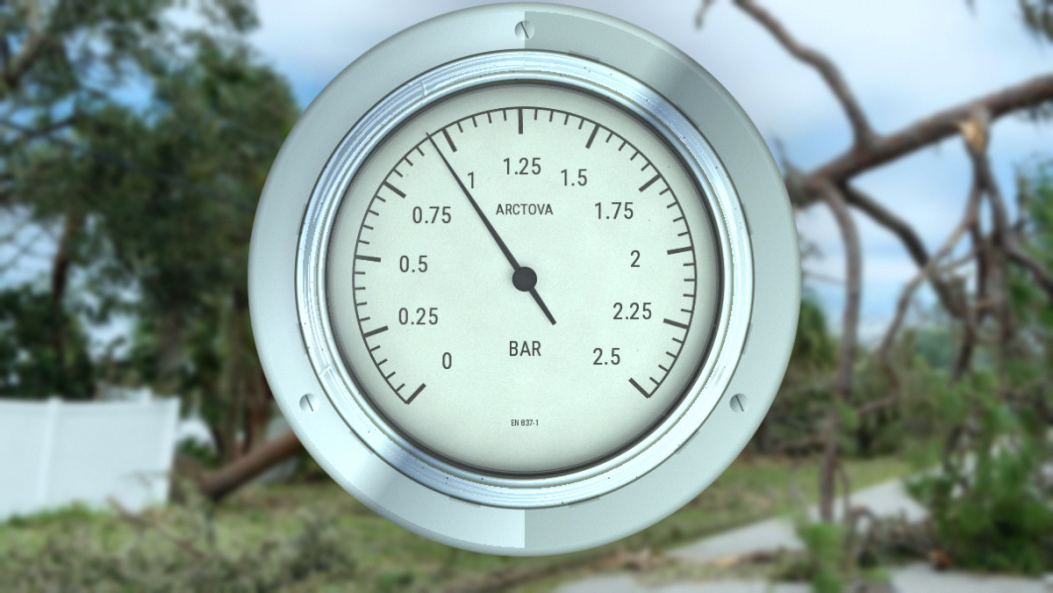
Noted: bar 0.95
